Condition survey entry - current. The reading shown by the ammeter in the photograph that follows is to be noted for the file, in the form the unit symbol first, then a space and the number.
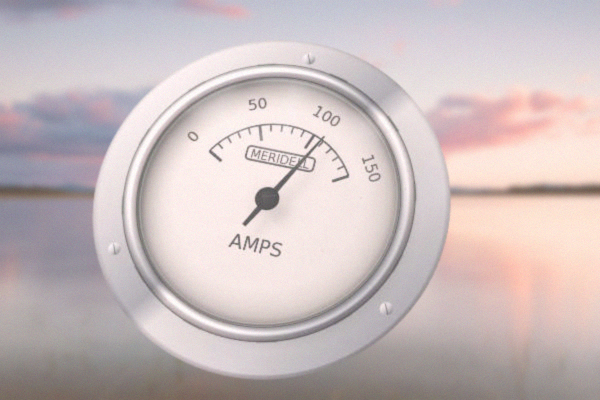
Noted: A 110
